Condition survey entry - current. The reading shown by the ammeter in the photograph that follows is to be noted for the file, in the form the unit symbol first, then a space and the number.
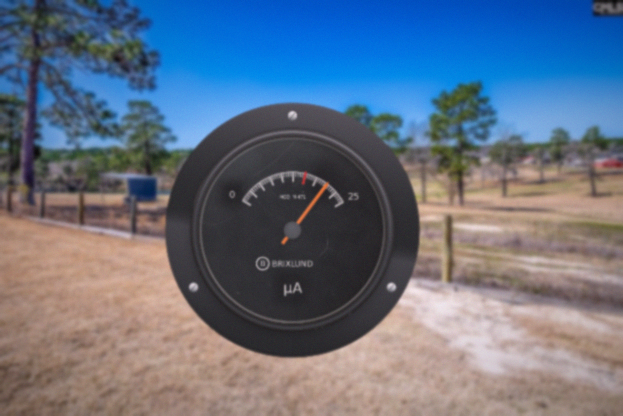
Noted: µA 20
